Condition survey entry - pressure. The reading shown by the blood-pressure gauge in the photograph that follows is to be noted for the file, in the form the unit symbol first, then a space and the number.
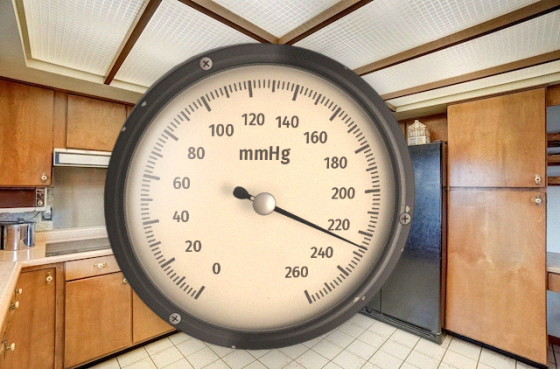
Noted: mmHg 226
